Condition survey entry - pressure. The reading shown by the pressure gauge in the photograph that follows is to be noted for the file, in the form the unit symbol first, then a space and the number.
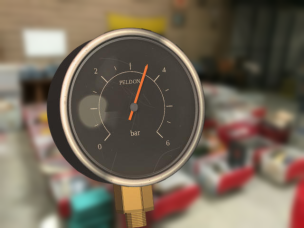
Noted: bar 3.5
